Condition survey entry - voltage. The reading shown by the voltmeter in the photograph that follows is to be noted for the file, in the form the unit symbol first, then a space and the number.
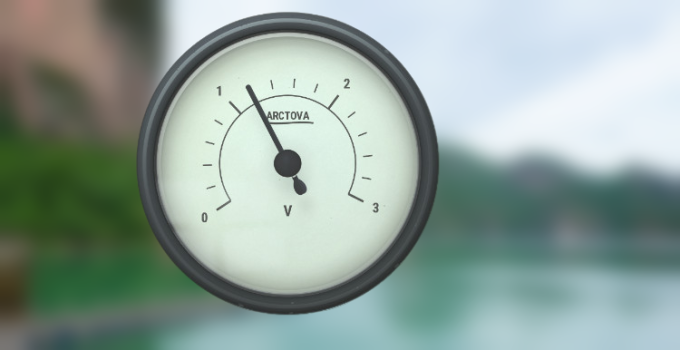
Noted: V 1.2
